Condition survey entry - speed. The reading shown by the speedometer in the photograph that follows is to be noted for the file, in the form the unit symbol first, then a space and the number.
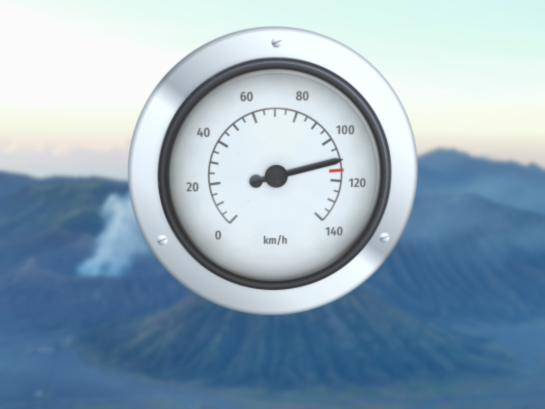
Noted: km/h 110
